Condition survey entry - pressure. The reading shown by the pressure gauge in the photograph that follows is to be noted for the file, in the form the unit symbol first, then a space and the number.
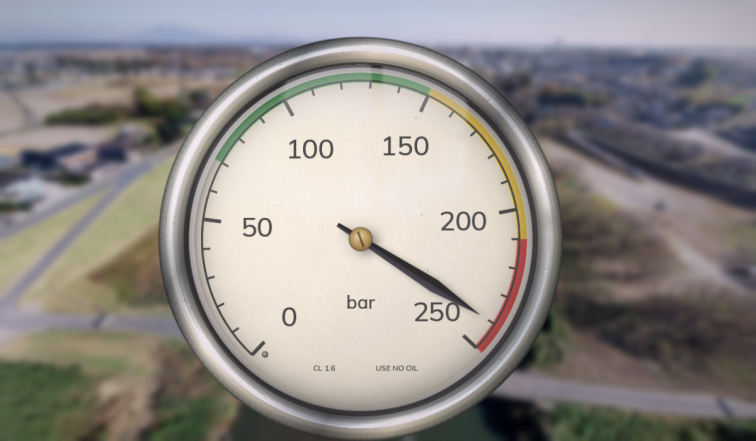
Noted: bar 240
